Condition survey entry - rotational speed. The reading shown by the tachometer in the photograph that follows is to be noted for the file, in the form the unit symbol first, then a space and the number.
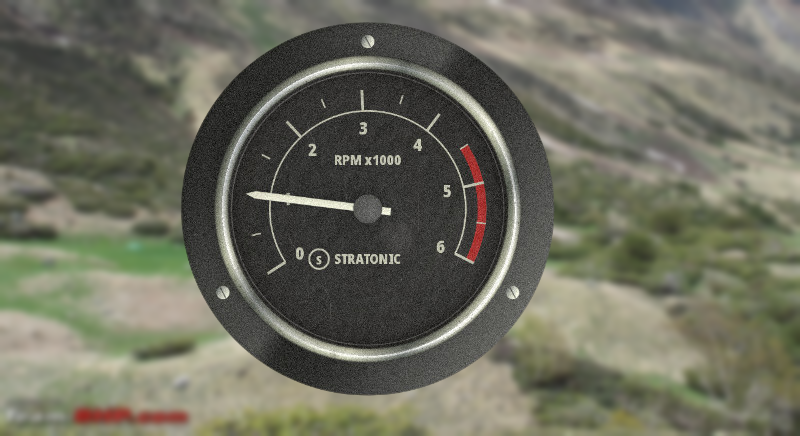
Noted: rpm 1000
